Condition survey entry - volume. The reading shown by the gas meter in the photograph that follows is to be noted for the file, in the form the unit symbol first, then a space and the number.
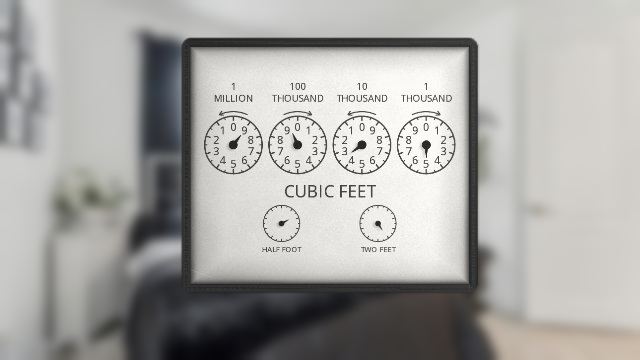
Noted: ft³ 893500
